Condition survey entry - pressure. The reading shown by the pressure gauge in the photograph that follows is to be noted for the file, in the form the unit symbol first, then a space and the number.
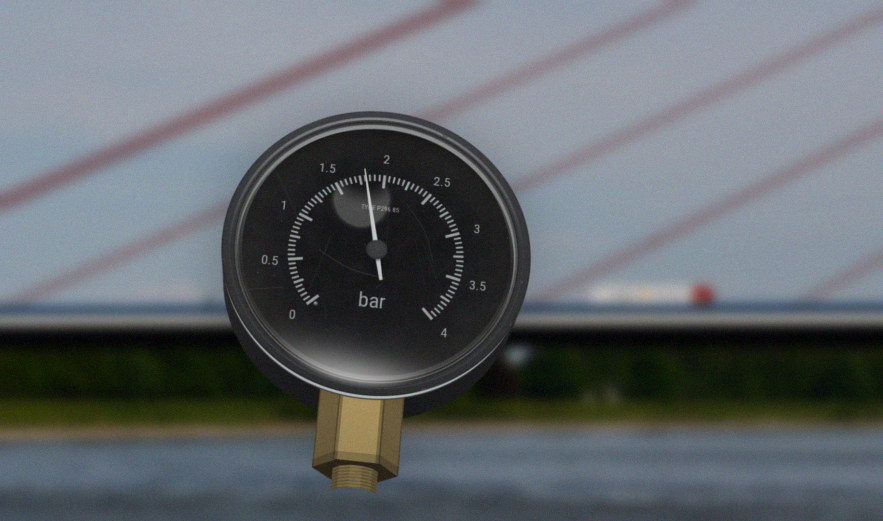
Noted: bar 1.8
